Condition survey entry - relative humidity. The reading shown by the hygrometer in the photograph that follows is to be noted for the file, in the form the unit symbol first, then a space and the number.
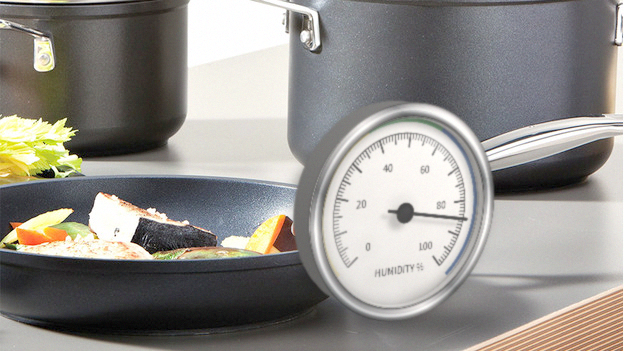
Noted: % 85
